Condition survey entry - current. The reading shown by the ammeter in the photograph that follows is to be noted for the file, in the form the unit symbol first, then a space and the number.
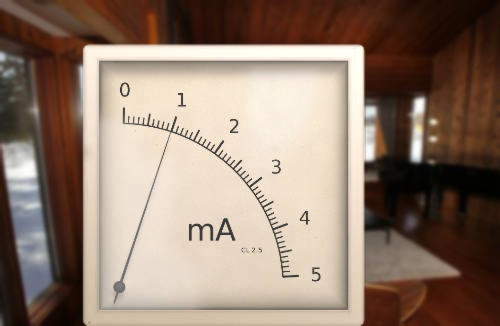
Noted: mA 1
